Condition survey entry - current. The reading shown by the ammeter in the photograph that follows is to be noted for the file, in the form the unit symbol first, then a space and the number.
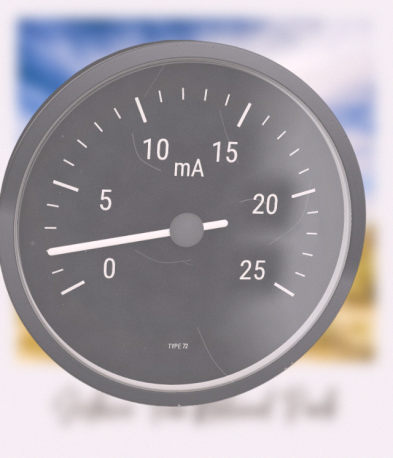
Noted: mA 2
